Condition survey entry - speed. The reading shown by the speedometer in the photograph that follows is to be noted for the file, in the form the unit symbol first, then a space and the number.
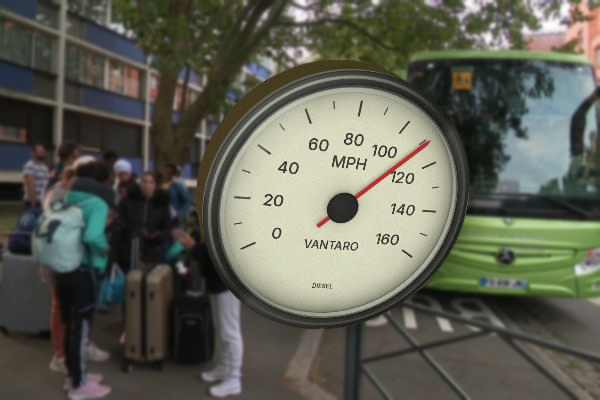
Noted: mph 110
